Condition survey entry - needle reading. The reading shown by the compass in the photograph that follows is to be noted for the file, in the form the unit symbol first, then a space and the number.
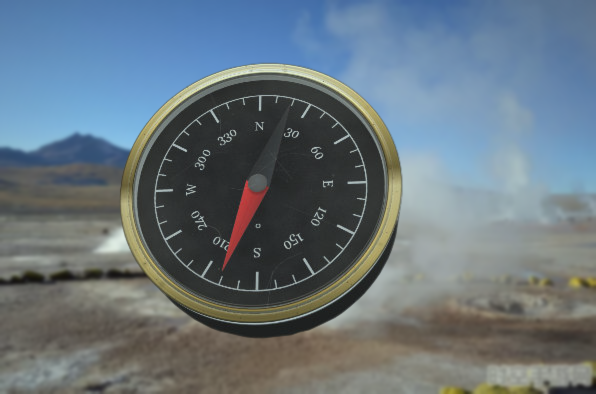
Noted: ° 200
